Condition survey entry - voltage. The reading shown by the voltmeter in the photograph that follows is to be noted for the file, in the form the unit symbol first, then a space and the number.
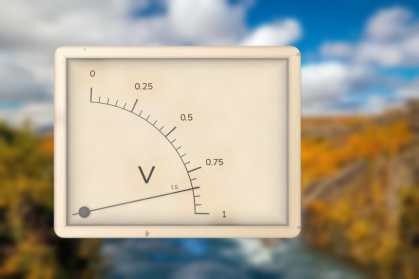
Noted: V 0.85
